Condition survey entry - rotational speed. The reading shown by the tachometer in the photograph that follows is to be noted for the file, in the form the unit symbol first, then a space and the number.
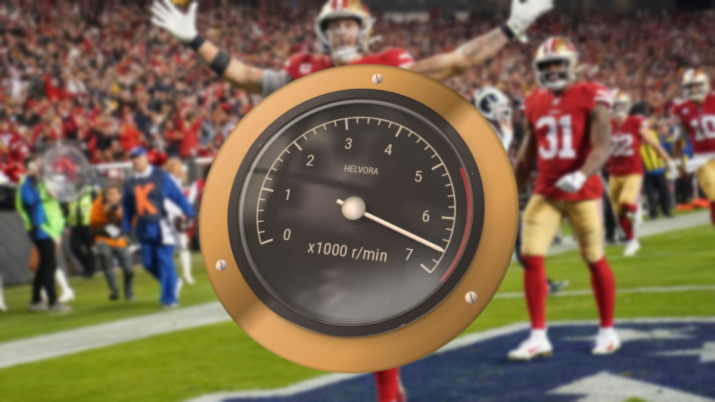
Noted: rpm 6600
